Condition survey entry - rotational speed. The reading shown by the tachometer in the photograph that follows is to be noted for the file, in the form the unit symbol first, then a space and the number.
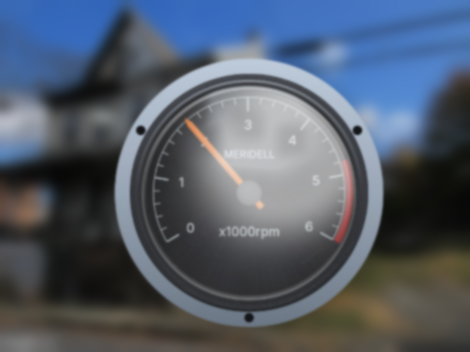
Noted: rpm 2000
